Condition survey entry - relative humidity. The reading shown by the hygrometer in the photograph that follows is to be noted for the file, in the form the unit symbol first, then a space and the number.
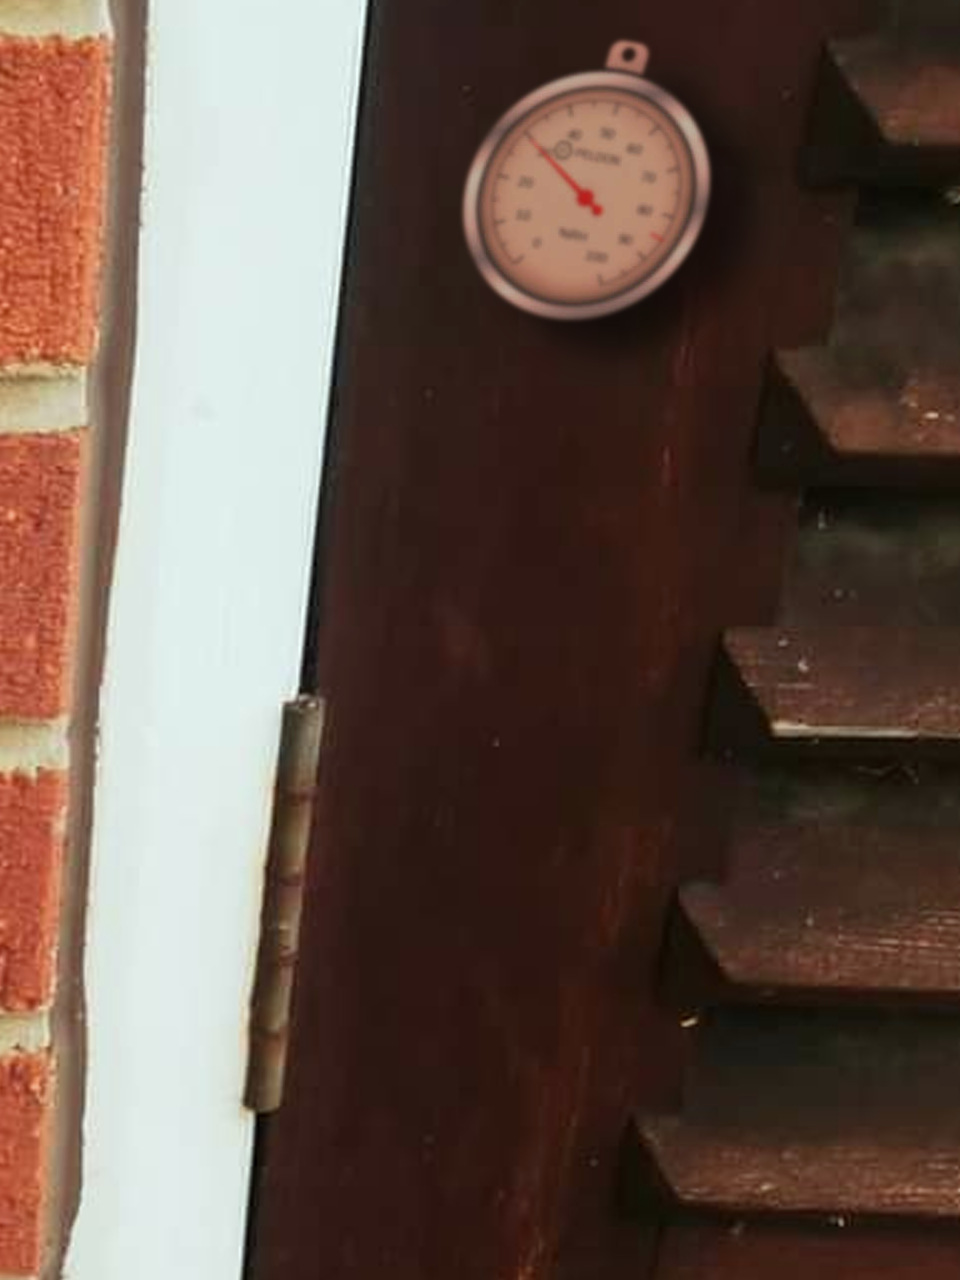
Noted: % 30
